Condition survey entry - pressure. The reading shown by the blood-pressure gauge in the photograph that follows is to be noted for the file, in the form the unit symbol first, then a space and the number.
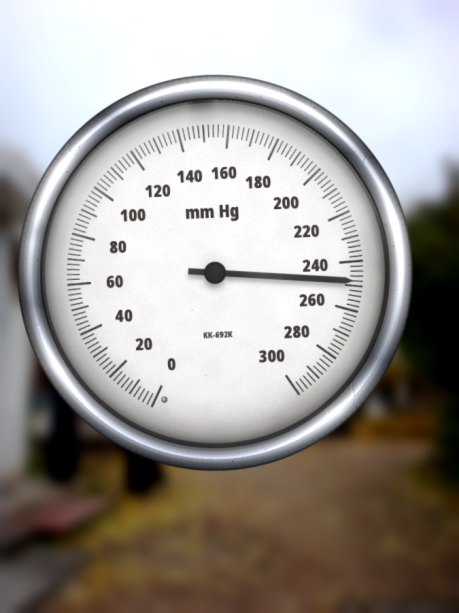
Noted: mmHg 248
